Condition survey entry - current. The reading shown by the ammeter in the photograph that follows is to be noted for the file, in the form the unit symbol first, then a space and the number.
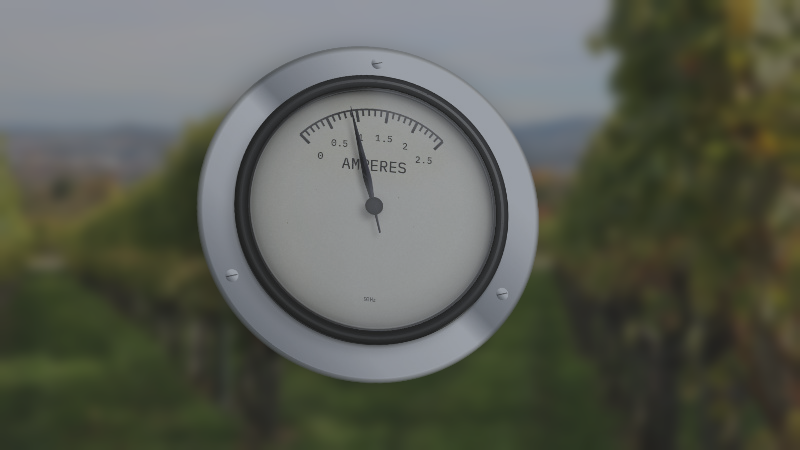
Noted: A 0.9
